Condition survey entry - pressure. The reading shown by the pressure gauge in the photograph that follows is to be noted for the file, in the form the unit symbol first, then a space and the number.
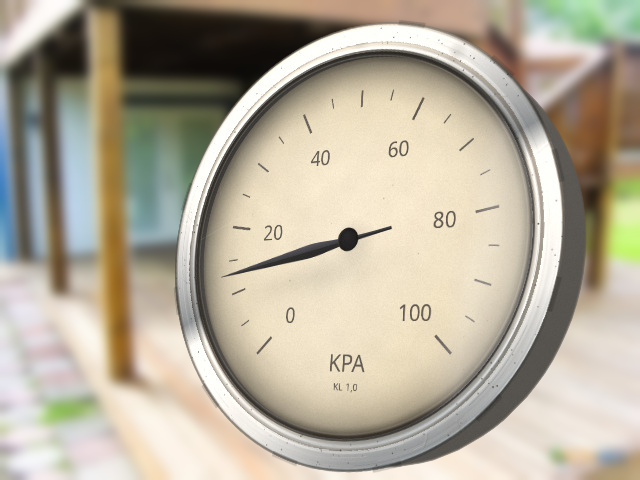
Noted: kPa 12.5
